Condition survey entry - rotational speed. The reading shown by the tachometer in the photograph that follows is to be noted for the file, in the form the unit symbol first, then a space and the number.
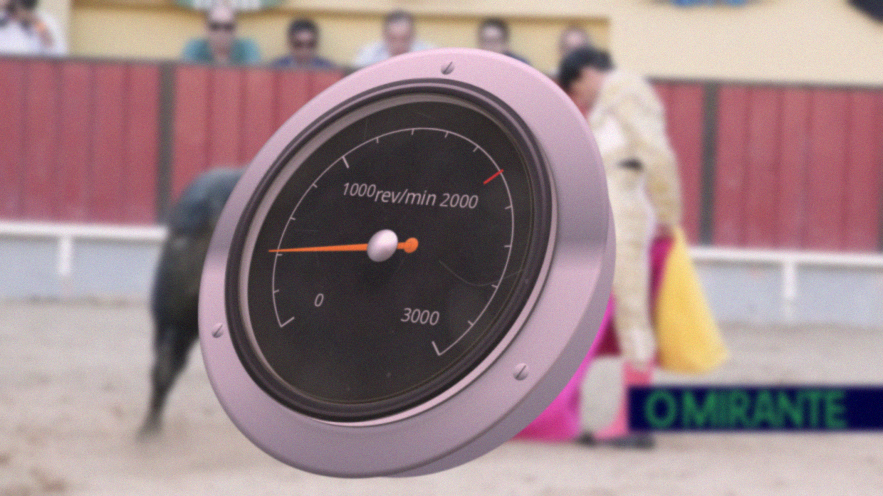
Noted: rpm 400
